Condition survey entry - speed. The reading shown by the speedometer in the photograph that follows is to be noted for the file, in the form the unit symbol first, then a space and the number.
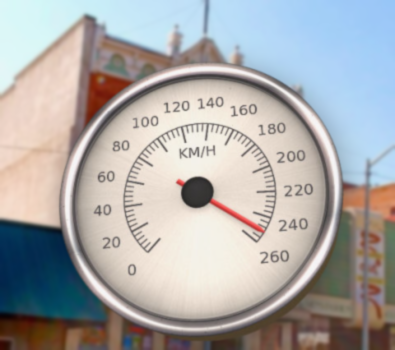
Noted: km/h 252
